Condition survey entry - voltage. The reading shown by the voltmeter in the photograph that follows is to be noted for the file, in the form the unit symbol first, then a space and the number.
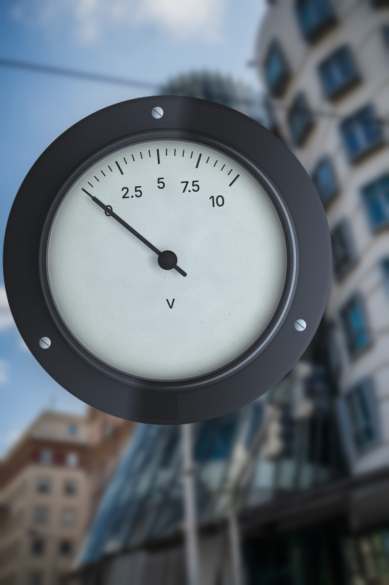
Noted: V 0
